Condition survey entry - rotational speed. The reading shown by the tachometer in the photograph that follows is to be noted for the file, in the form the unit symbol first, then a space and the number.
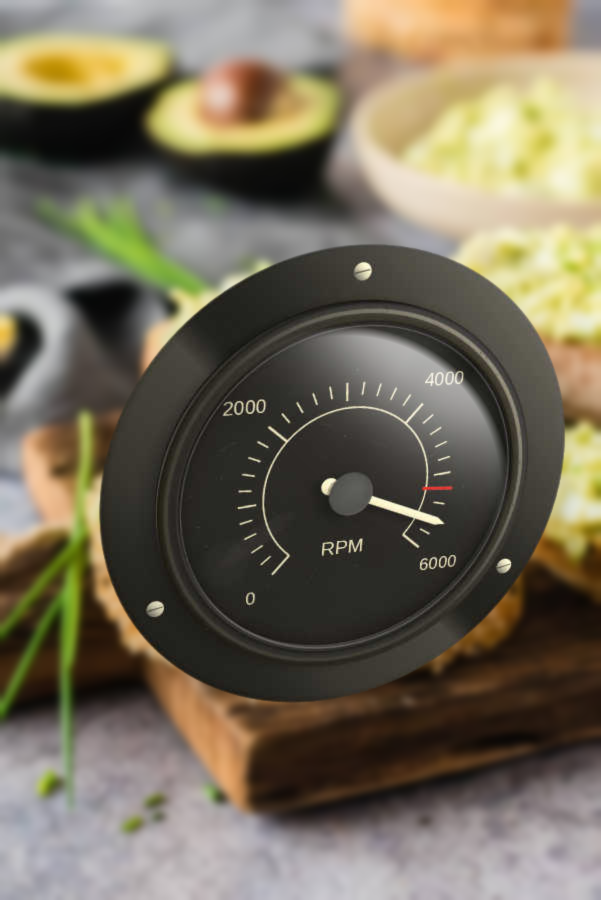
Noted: rpm 5600
